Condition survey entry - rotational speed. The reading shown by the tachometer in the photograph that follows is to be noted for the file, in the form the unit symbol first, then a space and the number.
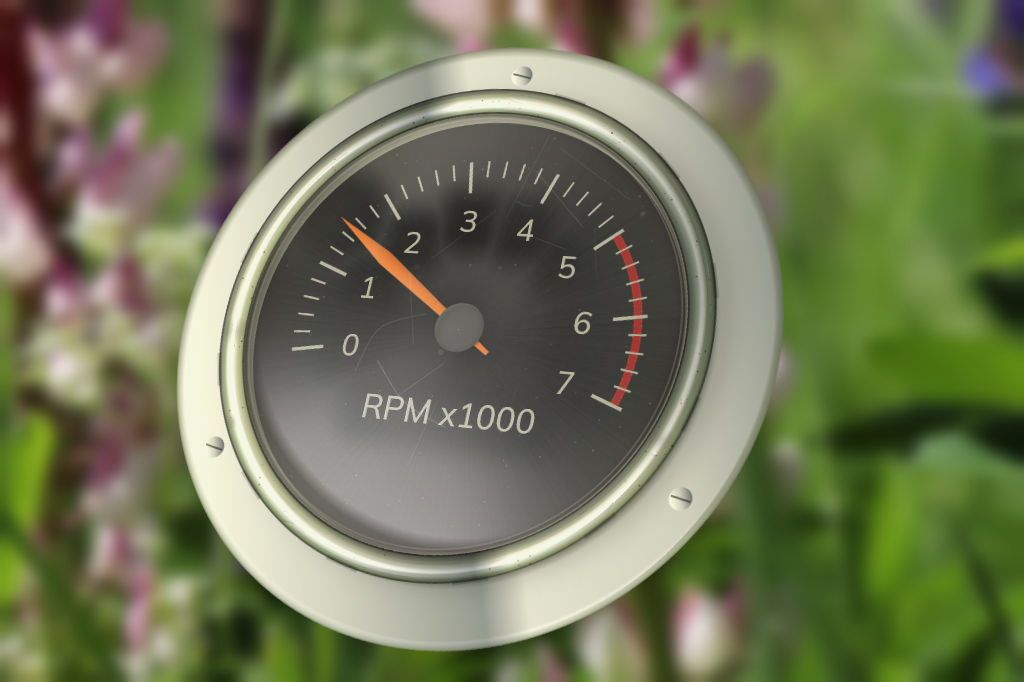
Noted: rpm 1500
